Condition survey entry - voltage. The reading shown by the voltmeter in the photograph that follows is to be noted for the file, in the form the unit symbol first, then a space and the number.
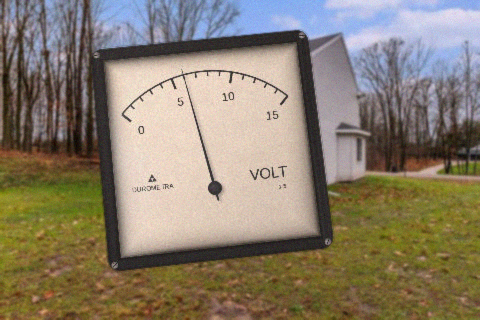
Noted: V 6
